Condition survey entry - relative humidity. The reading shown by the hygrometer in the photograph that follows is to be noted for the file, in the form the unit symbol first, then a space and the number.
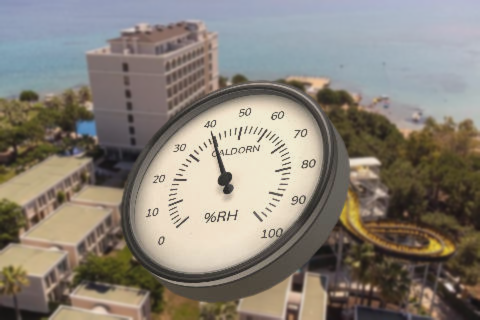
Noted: % 40
